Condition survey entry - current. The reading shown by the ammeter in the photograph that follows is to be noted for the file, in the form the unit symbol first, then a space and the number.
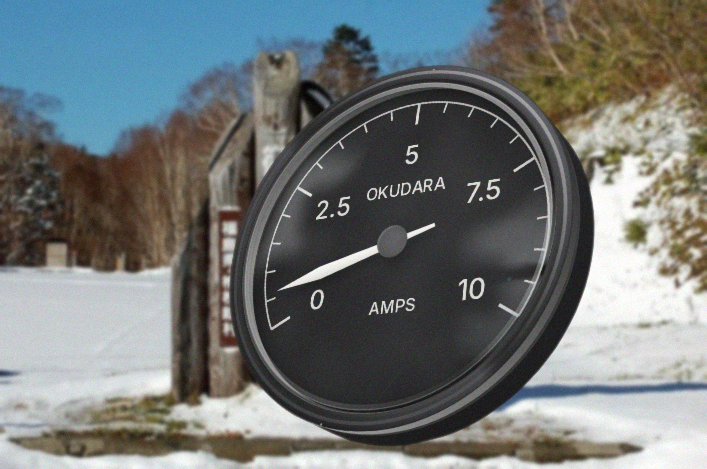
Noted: A 0.5
